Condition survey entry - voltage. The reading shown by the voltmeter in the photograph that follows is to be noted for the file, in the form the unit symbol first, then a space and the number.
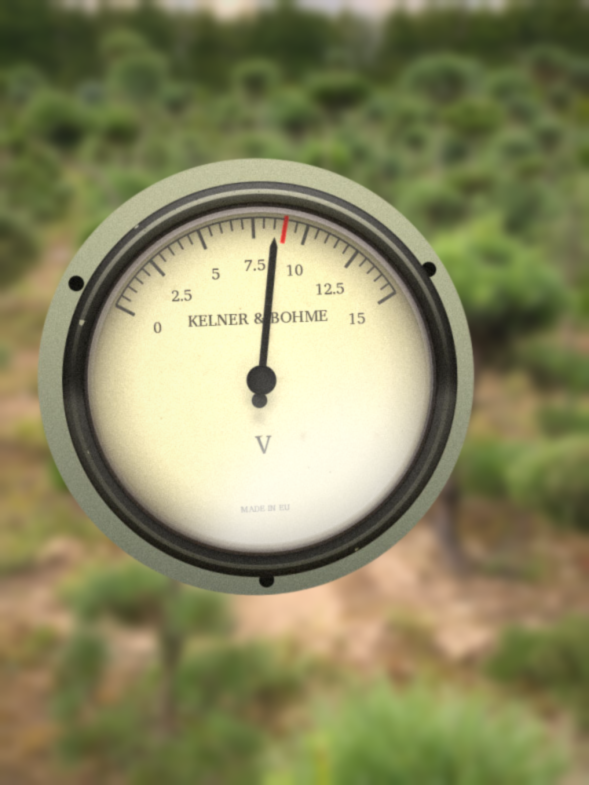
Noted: V 8.5
